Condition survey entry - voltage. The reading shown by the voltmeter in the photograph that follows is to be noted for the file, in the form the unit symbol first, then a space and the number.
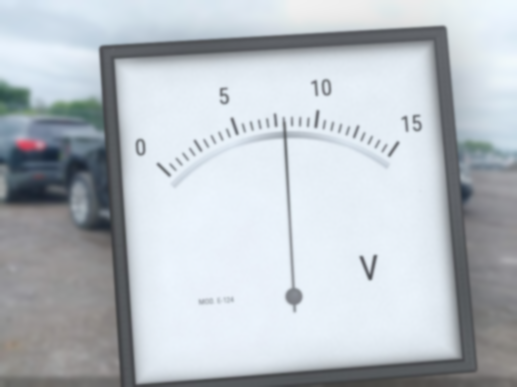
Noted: V 8
